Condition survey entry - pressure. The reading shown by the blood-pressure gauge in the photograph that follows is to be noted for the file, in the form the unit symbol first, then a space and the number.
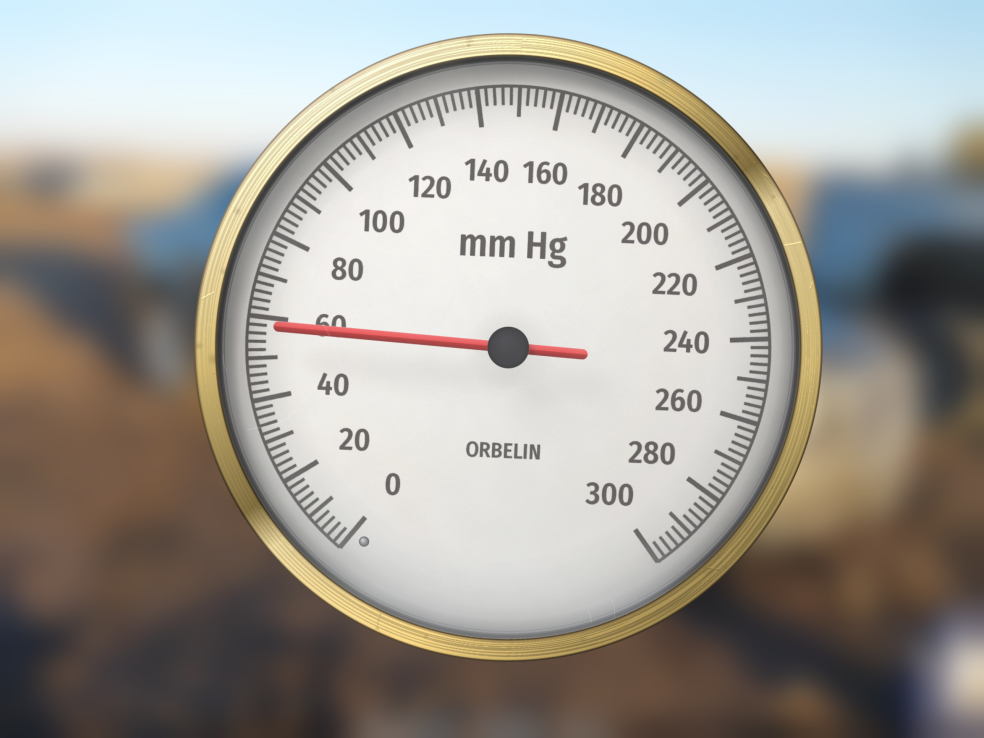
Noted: mmHg 58
